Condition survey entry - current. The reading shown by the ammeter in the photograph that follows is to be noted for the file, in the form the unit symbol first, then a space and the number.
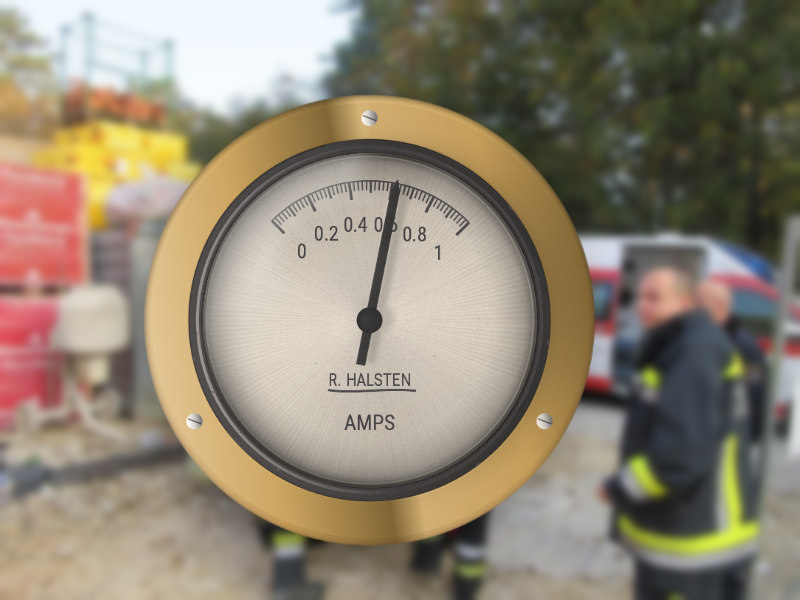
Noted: A 0.62
